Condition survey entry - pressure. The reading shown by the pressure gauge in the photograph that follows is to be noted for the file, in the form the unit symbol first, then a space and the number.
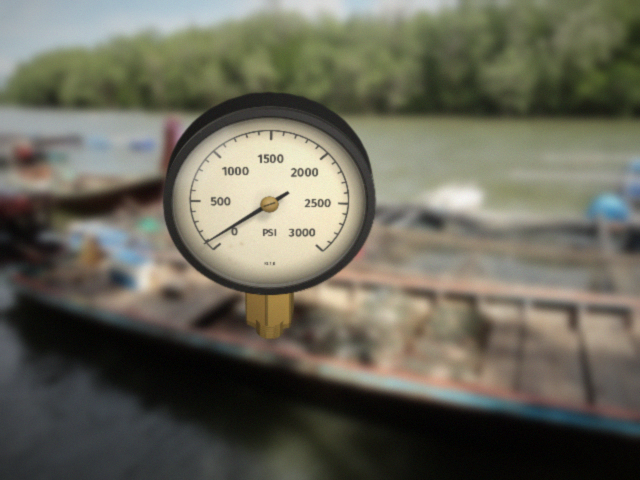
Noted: psi 100
